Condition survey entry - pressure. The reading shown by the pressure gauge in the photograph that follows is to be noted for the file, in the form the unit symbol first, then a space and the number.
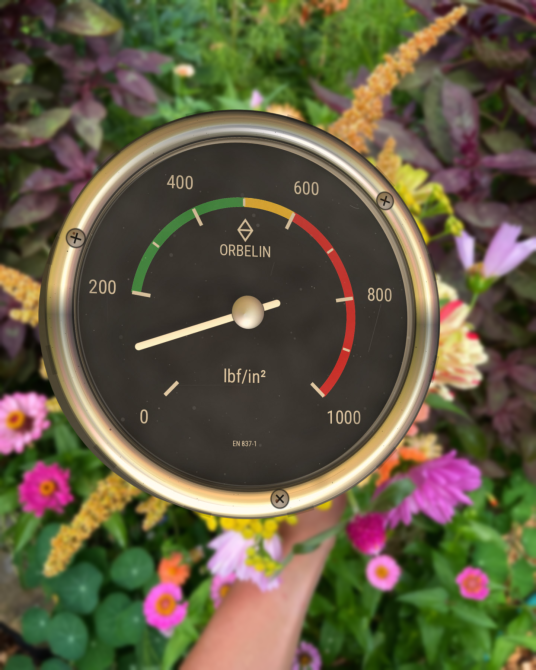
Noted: psi 100
